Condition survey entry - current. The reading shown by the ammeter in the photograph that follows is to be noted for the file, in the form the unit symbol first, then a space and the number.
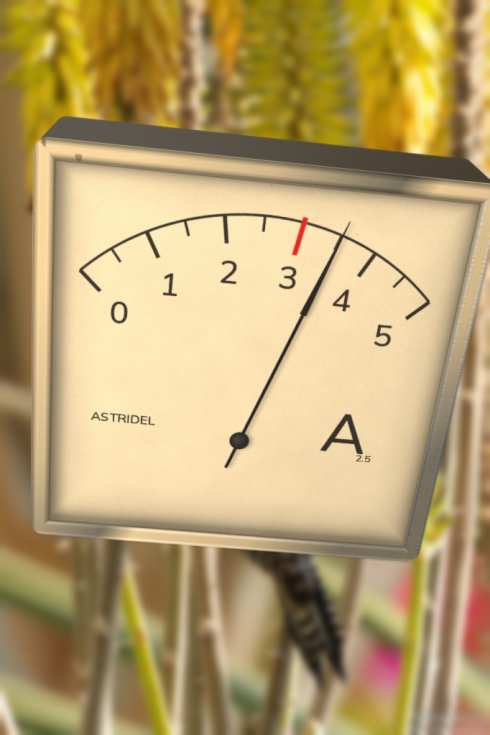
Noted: A 3.5
